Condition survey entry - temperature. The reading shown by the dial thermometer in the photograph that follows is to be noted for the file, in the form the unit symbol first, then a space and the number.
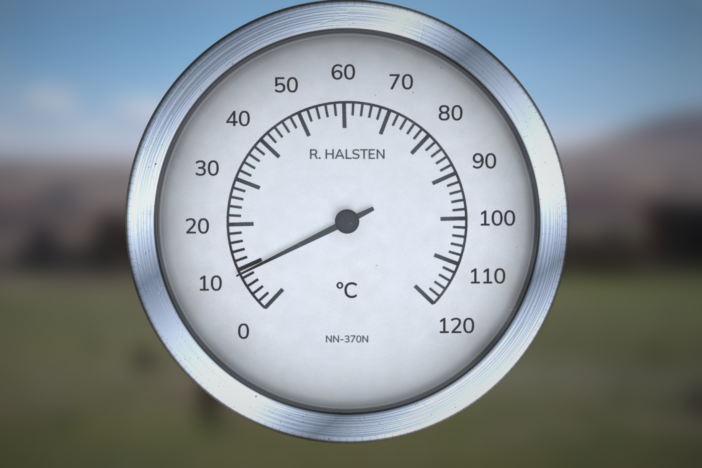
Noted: °C 9
